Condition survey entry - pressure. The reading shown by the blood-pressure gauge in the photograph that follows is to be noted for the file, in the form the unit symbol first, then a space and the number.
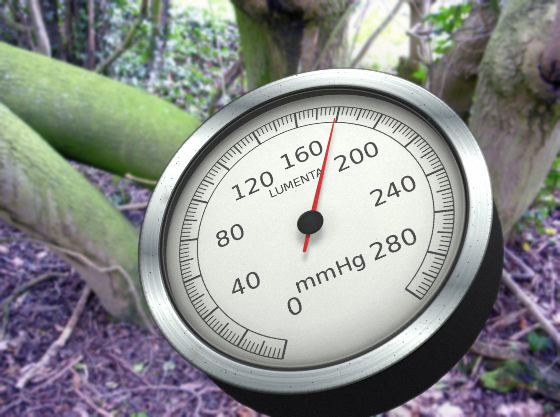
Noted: mmHg 180
